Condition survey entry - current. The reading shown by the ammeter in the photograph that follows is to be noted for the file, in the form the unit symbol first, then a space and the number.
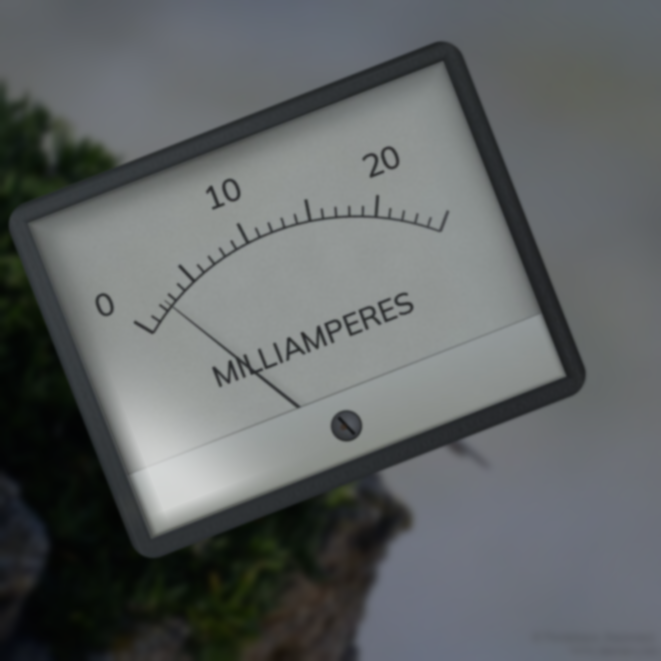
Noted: mA 2.5
